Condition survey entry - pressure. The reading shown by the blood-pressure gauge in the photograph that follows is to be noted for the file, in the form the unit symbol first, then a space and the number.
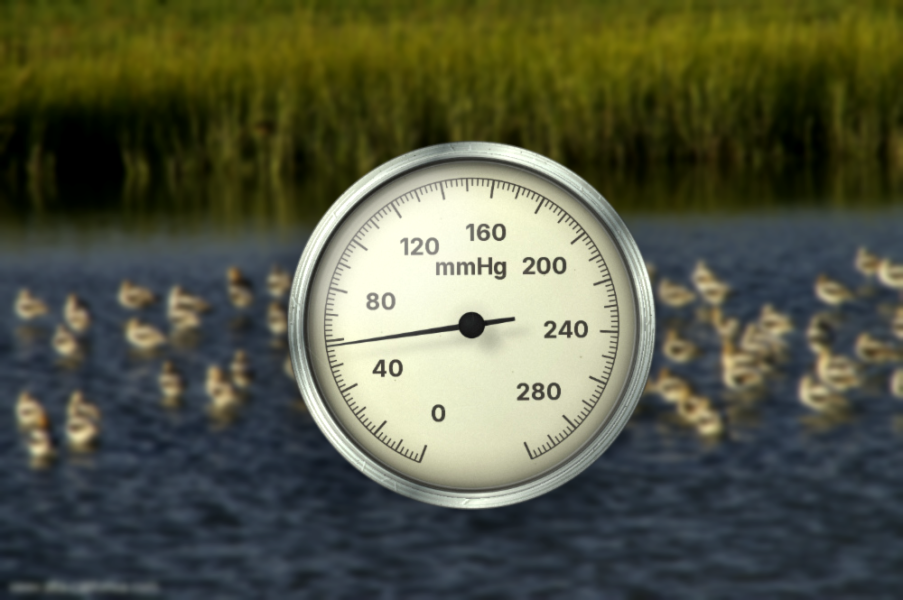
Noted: mmHg 58
